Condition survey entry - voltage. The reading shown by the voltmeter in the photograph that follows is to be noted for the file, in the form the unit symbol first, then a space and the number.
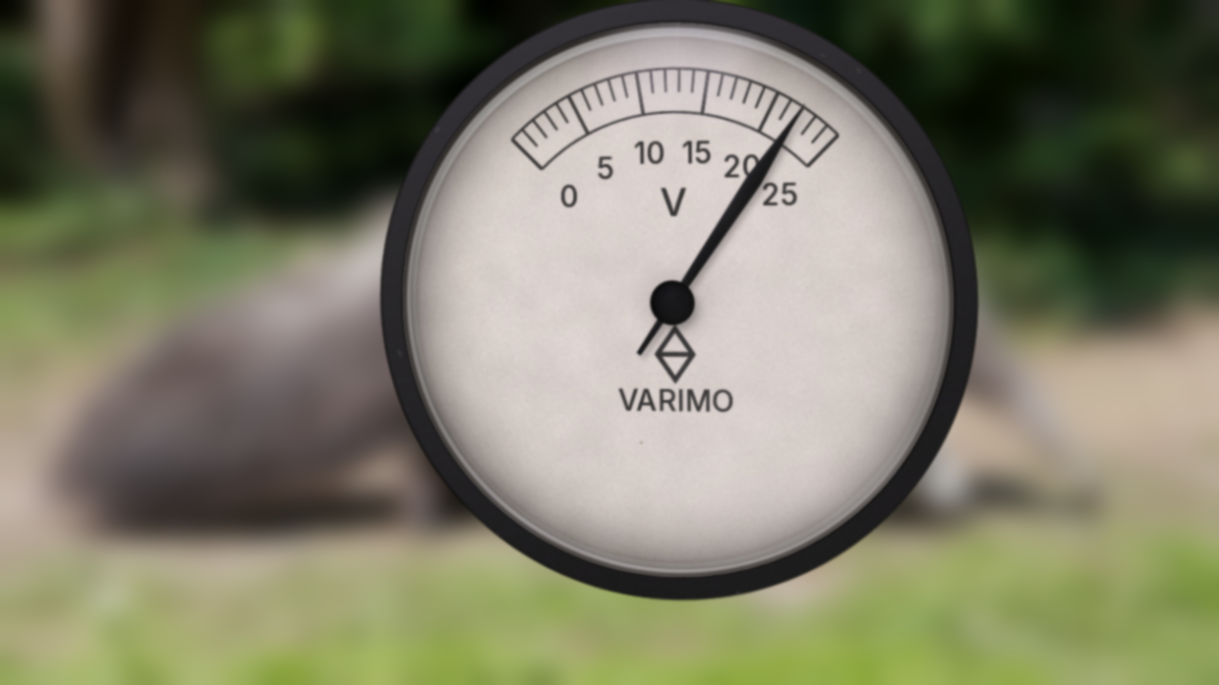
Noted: V 22
